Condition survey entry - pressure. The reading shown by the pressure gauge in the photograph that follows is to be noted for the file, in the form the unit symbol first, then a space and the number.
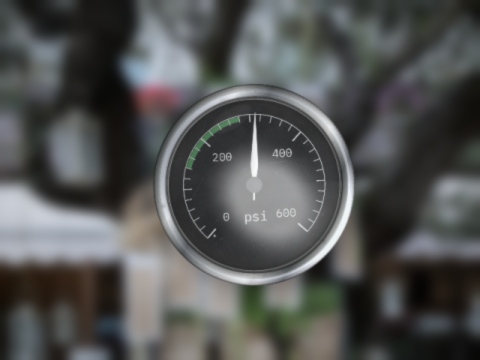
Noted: psi 310
